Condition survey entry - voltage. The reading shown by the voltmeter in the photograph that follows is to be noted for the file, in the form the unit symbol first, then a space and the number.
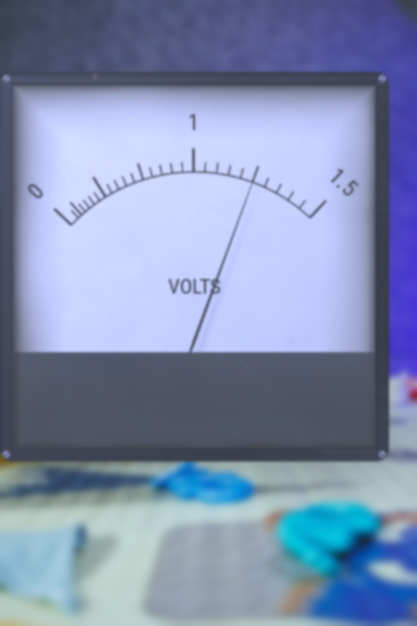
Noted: V 1.25
